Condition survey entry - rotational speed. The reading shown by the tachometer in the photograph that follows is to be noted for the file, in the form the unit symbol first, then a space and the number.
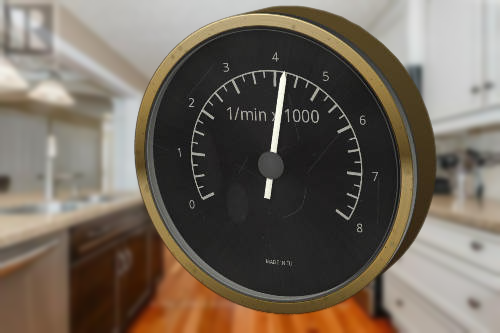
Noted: rpm 4250
